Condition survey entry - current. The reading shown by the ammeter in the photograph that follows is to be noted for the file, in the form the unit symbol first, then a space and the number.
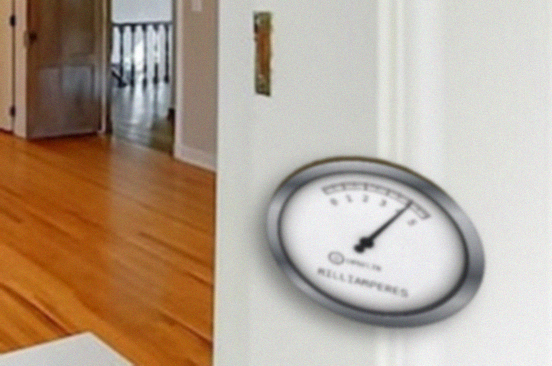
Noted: mA 4
